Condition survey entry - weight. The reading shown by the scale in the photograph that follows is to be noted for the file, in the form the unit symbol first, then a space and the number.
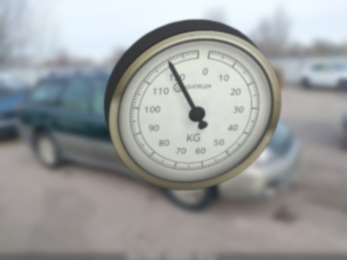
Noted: kg 120
